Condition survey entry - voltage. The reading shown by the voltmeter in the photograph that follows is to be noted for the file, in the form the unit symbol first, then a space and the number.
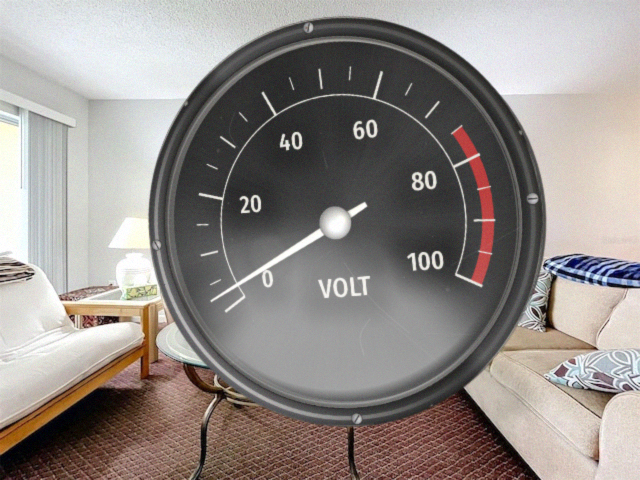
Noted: V 2.5
